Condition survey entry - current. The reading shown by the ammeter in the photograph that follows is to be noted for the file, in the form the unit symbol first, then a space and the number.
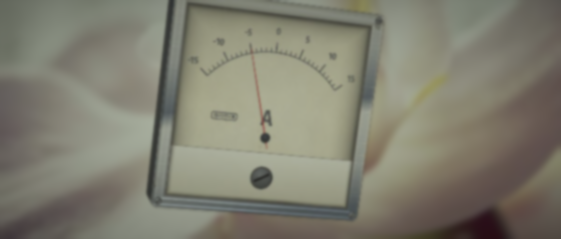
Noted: A -5
